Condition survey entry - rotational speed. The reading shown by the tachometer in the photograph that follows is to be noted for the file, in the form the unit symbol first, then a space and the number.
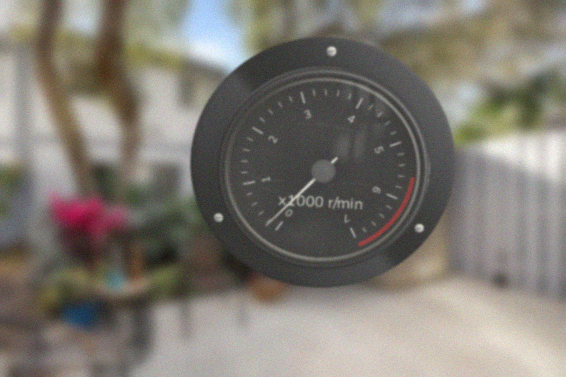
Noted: rpm 200
